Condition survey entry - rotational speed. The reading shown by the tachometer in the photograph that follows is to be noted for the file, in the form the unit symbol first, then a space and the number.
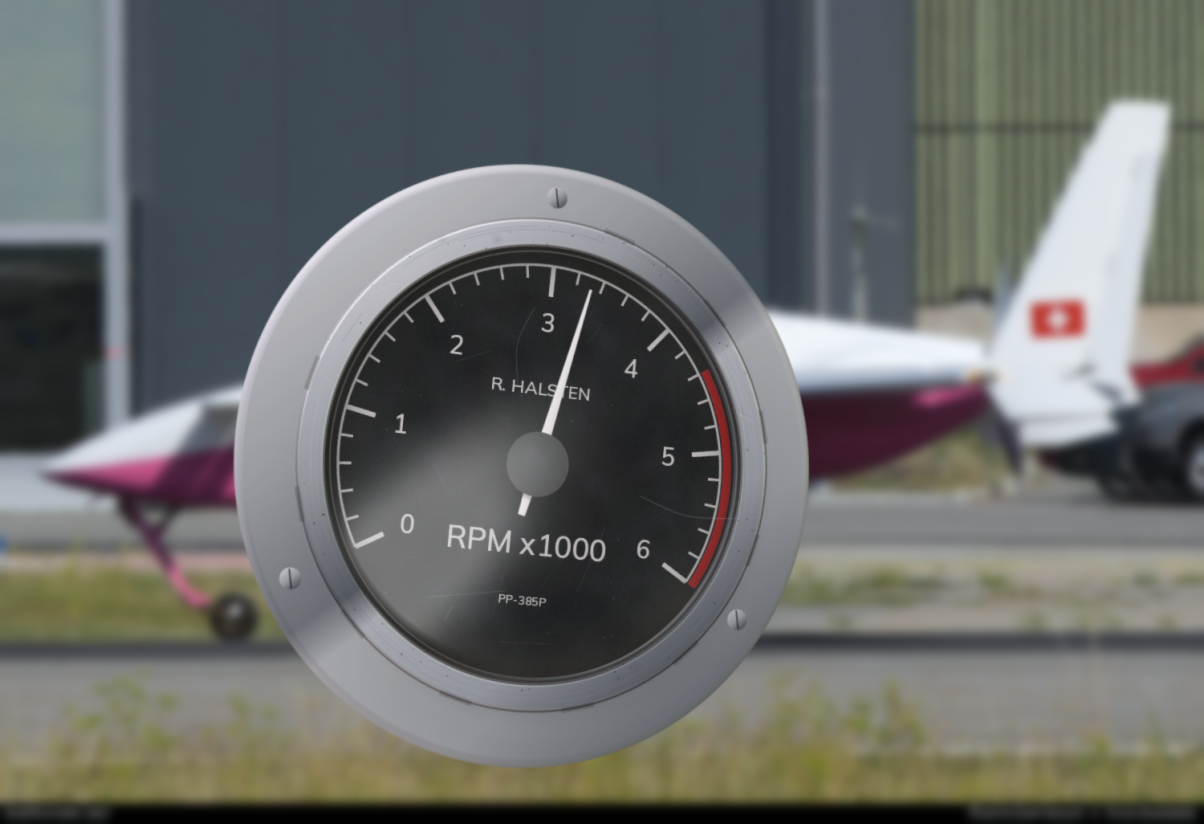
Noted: rpm 3300
